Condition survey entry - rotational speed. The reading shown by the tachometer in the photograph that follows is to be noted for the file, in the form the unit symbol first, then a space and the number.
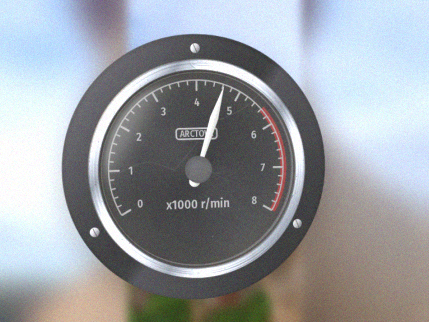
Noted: rpm 4600
